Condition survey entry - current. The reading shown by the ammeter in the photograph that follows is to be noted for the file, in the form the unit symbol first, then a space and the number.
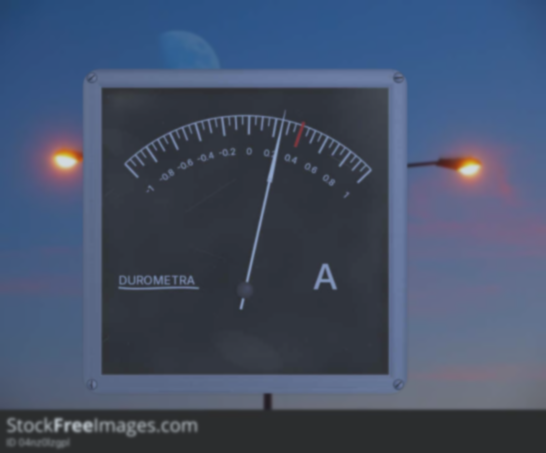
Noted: A 0.25
